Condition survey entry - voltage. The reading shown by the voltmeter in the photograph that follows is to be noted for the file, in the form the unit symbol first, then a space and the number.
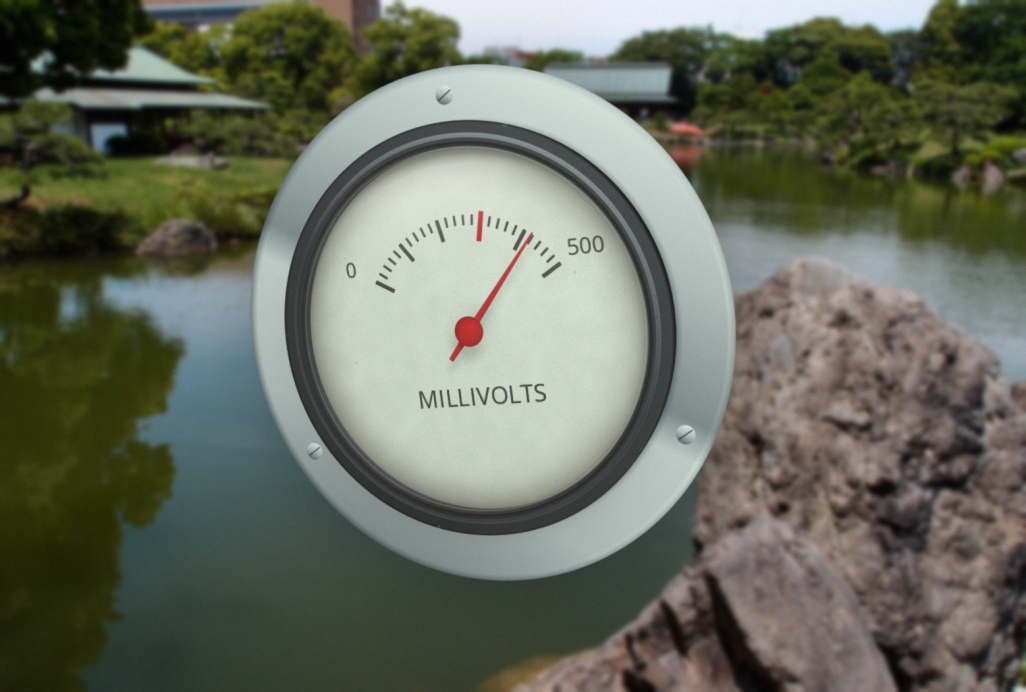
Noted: mV 420
